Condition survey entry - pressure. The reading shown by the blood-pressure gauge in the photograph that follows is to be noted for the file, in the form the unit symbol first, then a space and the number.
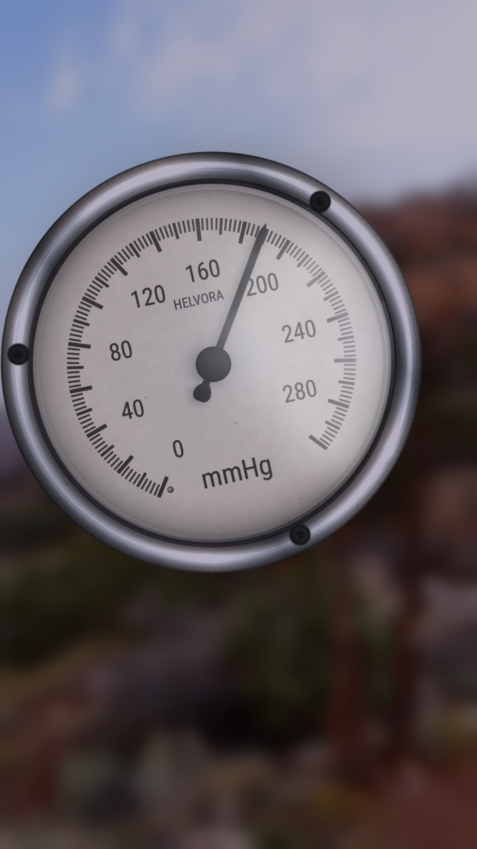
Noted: mmHg 188
